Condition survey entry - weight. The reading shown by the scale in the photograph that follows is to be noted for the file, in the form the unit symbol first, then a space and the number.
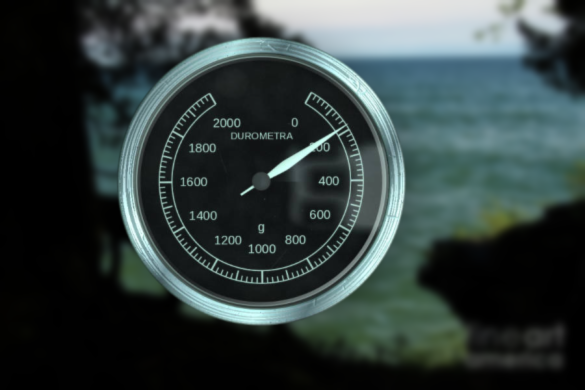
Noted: g 180
